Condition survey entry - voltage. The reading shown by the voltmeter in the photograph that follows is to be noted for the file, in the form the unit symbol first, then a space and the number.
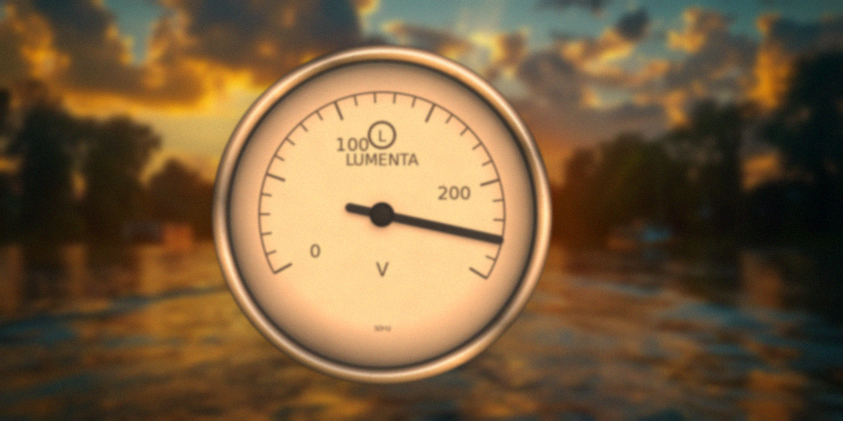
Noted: V 230
